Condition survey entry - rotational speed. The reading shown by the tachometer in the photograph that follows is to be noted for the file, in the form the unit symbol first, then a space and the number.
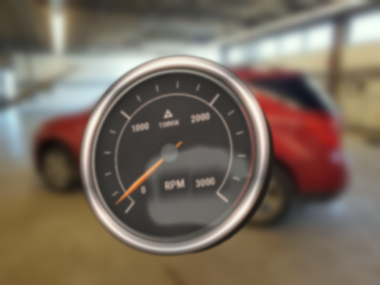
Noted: rpm 100
